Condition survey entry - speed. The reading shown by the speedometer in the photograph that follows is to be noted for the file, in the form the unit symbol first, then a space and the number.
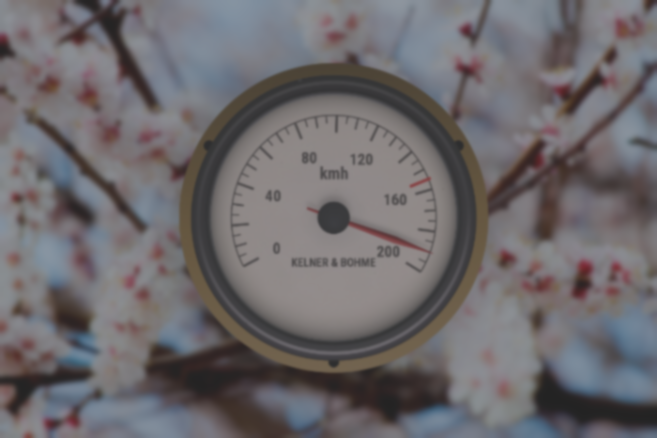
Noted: km/h 190
